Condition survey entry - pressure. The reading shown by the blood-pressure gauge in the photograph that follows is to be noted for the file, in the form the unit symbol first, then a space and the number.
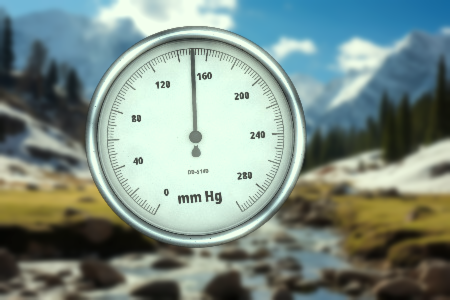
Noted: mmHg 150
